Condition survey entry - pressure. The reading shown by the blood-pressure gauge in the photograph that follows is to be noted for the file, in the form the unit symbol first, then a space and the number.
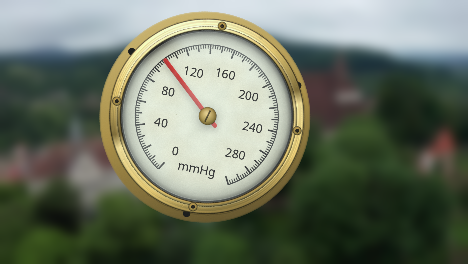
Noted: mmHg 100
